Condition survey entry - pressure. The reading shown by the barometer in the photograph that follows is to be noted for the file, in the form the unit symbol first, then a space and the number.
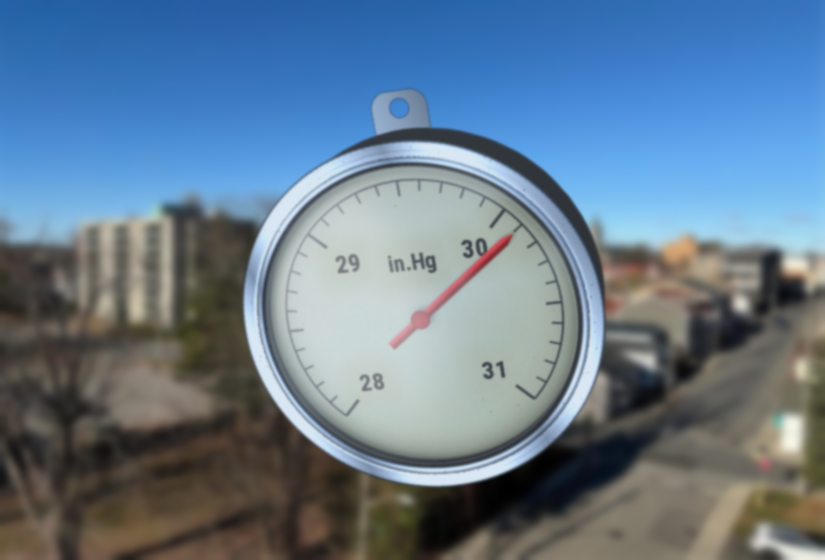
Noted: inHg 30.1
